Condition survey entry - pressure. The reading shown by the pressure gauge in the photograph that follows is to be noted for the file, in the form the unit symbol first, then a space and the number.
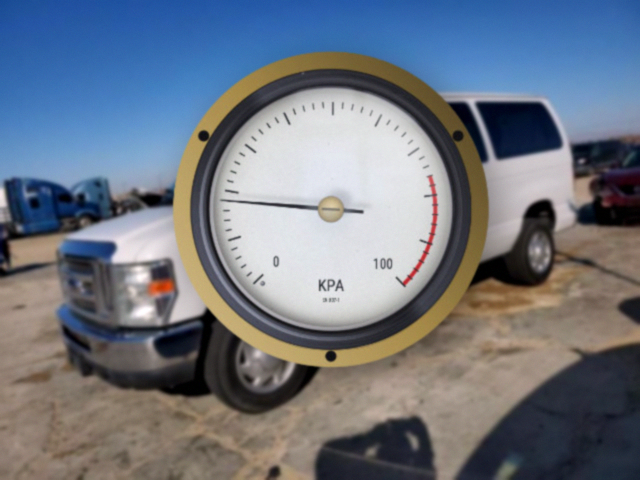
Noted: kPa 18
